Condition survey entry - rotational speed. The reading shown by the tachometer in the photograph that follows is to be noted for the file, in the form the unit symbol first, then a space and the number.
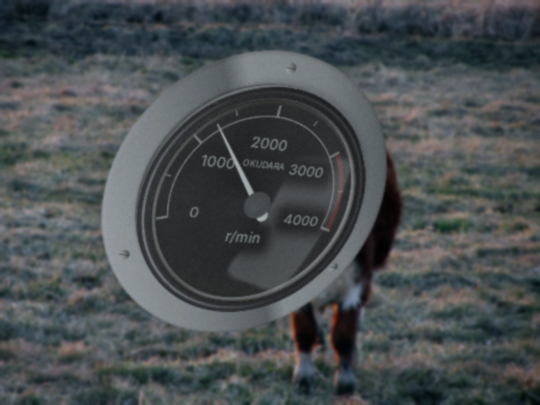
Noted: rpm 1250
